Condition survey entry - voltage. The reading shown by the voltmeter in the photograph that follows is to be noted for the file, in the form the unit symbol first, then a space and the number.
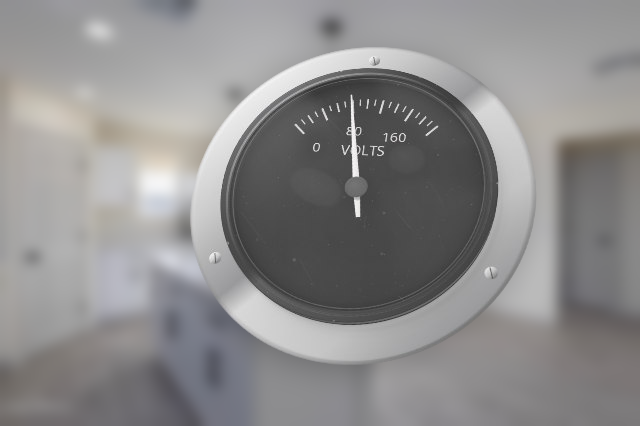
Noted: V 80
